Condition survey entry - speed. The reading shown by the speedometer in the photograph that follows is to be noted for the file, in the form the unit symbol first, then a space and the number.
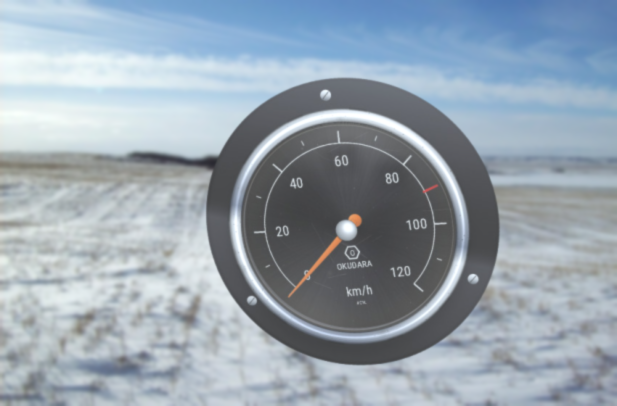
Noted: km/h 0
